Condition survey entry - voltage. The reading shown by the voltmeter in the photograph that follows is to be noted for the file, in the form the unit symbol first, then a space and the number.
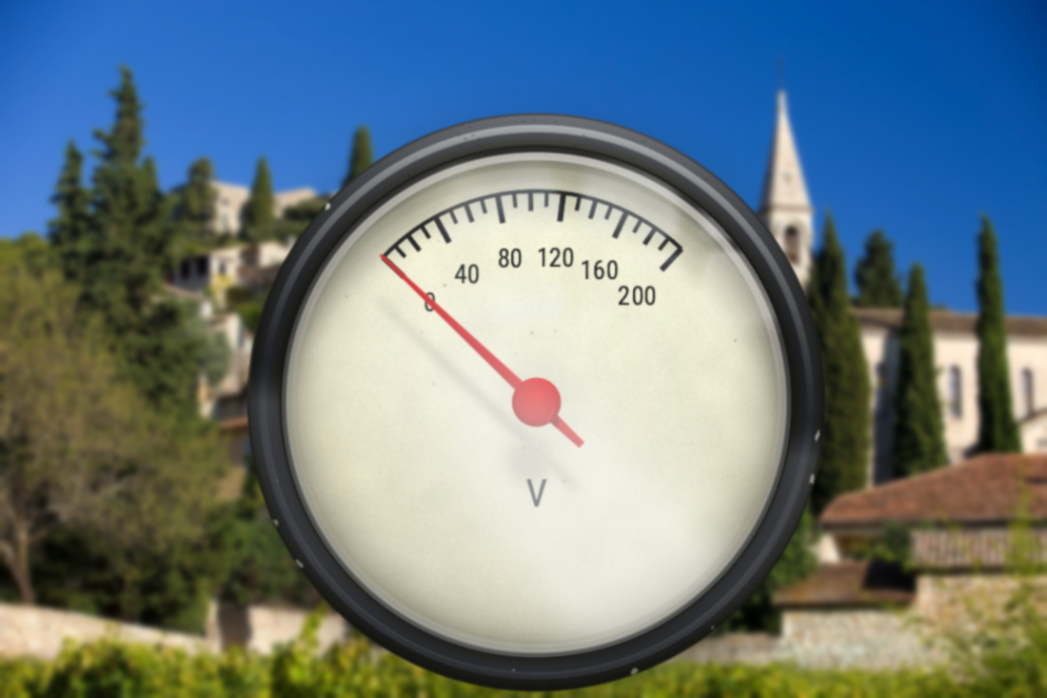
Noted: V 0
